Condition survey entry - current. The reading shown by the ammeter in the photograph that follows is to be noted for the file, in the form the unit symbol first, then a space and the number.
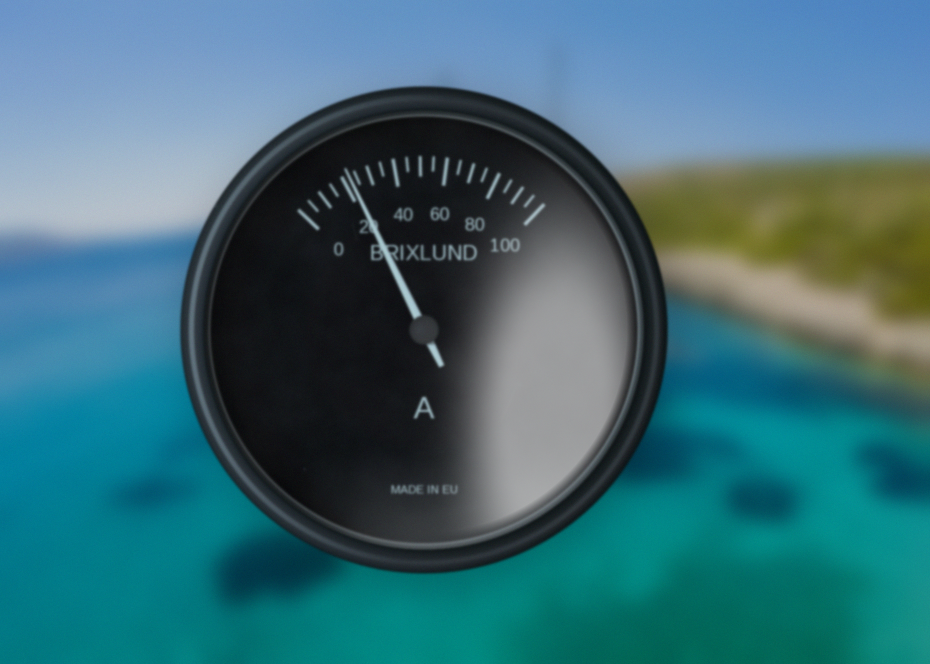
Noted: A 22.5
